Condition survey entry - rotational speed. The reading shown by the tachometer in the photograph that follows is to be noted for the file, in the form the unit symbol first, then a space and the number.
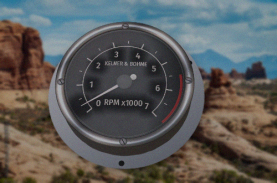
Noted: rpm 250
